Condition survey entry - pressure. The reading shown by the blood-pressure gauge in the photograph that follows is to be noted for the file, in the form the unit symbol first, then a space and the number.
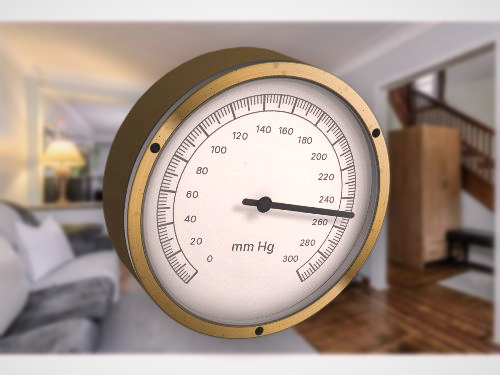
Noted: mmHg 250
